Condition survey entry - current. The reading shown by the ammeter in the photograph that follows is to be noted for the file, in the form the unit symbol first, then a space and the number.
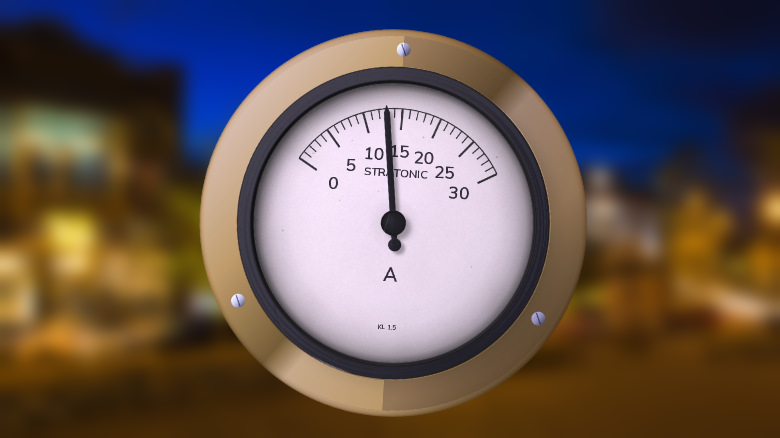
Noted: A 13
